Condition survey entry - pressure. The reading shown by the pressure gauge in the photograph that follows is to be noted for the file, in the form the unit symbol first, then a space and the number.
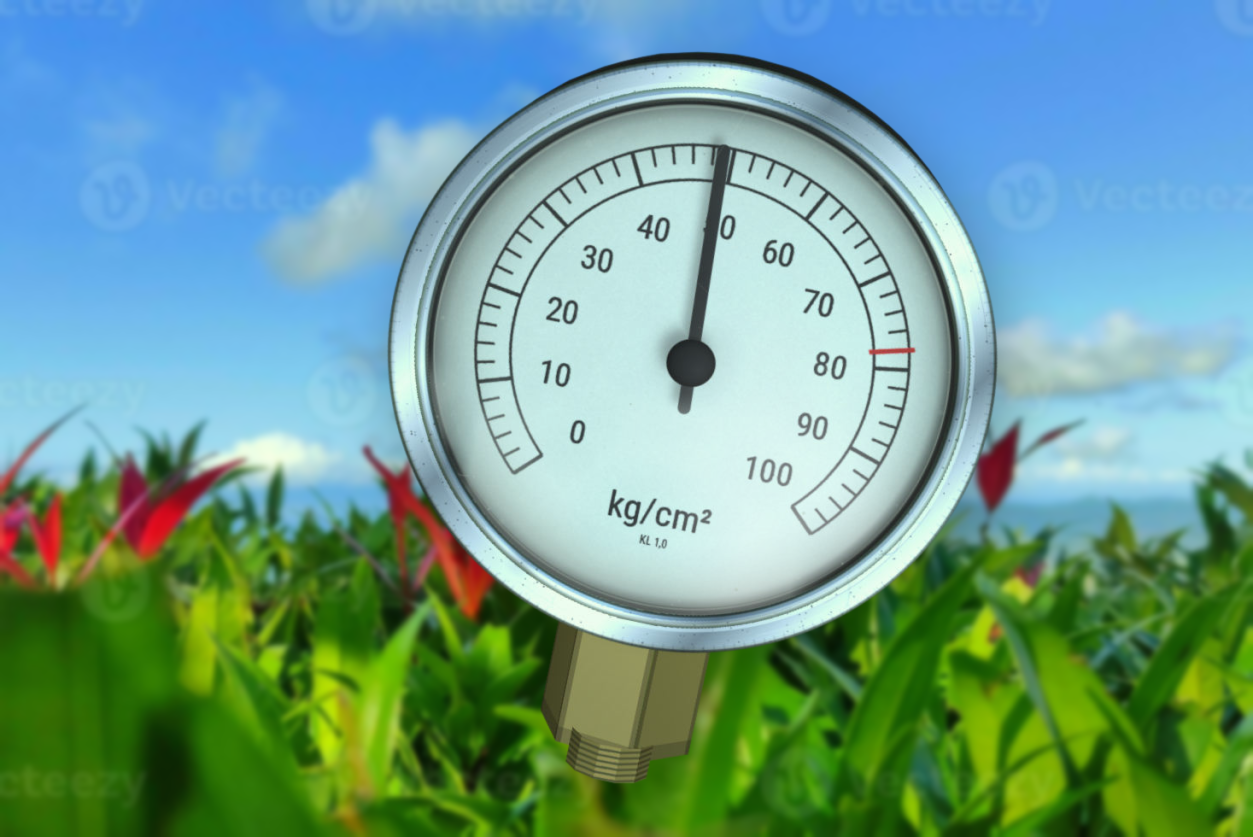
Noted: kg/cm² 49
